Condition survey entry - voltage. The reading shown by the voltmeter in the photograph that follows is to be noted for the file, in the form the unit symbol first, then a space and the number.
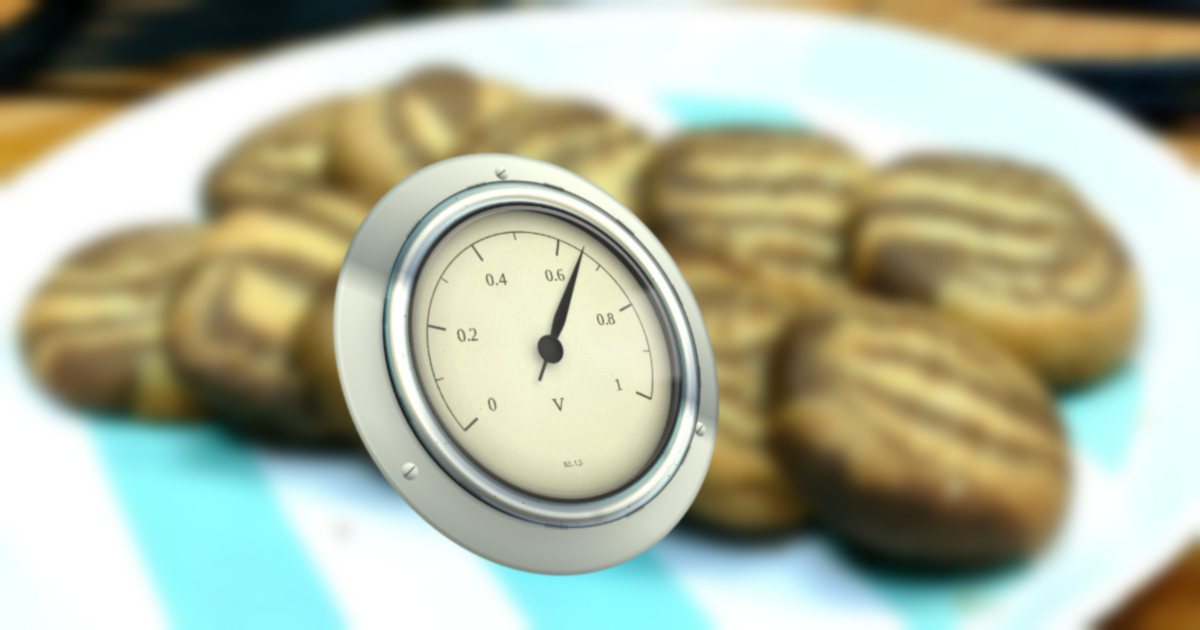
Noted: V 0.65
